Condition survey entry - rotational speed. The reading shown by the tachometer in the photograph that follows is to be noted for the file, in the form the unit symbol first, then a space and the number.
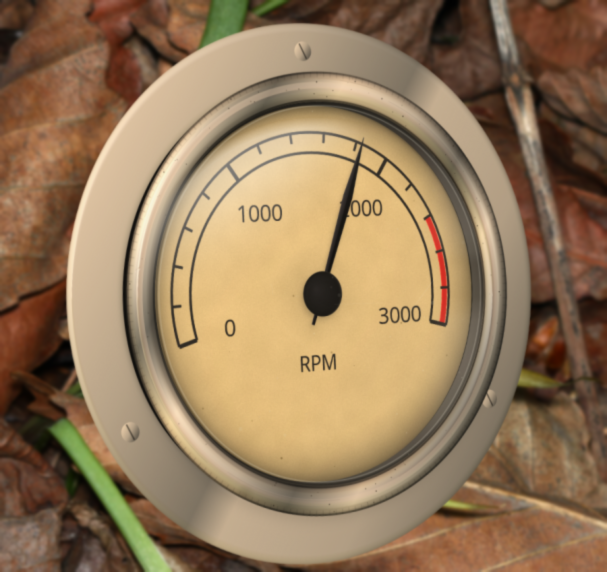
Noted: rpm 1800
